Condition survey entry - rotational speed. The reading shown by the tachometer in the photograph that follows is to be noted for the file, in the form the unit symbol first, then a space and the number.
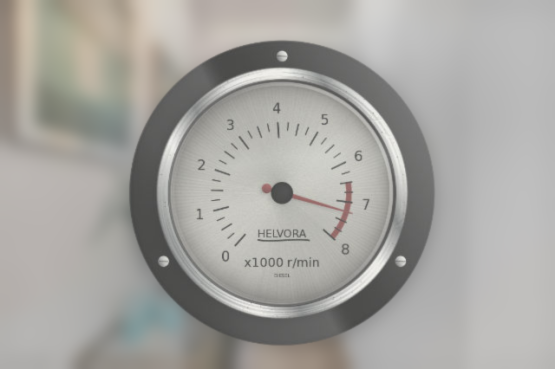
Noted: rpm 7250
